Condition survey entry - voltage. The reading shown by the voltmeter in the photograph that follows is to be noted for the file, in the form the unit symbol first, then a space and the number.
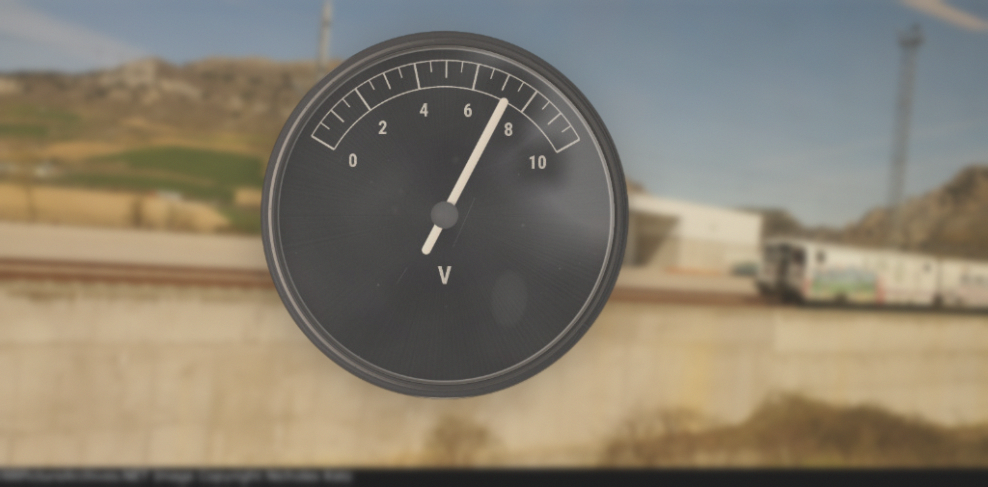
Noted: V 7.25
